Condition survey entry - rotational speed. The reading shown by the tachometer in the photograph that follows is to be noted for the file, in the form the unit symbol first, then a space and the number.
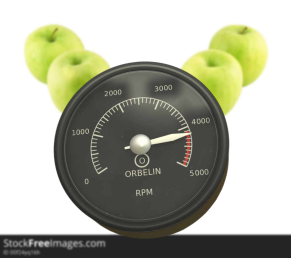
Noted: rpm 4200
